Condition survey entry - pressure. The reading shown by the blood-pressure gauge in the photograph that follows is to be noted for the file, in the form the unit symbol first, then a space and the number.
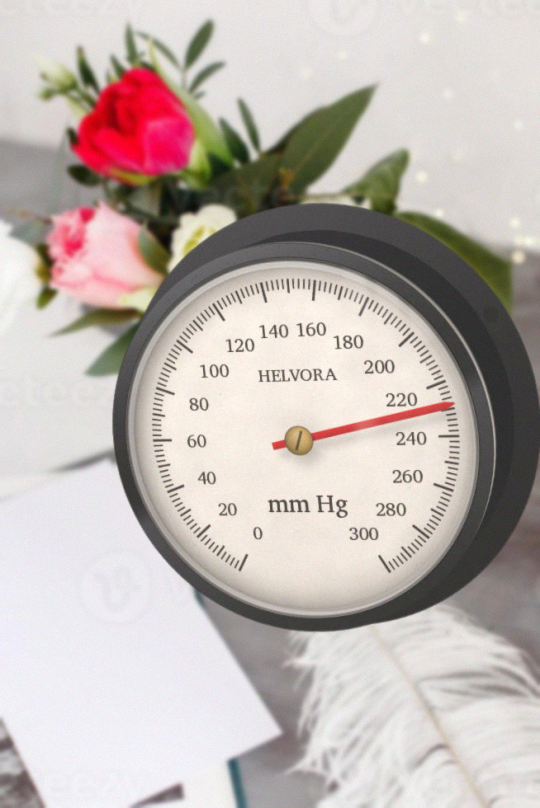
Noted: mmHg 228
